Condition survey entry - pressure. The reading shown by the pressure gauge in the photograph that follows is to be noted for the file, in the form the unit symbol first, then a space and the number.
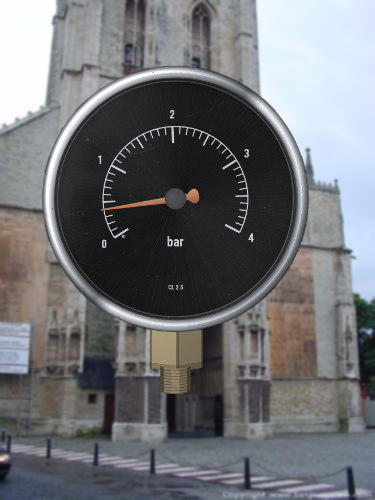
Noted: bar 0.4
